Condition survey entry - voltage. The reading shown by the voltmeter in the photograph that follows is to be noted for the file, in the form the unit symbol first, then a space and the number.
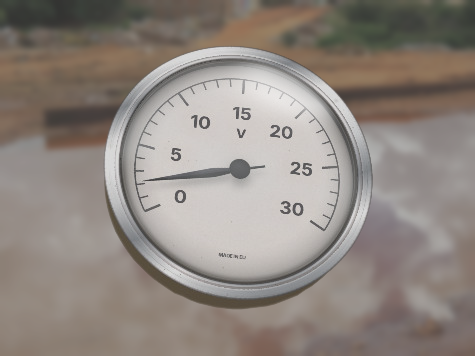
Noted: V 2
